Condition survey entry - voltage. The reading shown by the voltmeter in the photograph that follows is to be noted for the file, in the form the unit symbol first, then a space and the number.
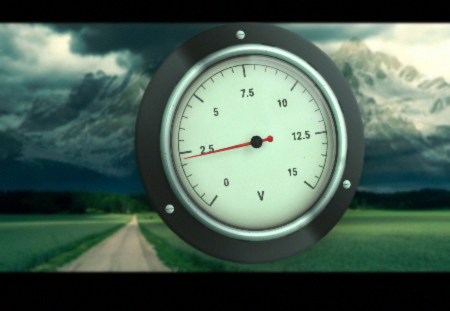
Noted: V 2.25
